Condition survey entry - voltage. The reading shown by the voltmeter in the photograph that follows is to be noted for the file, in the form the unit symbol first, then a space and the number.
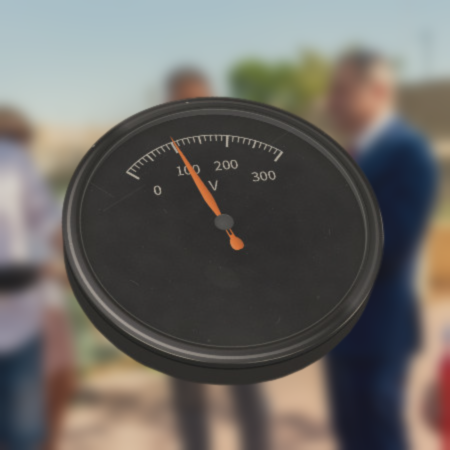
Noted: V 100
